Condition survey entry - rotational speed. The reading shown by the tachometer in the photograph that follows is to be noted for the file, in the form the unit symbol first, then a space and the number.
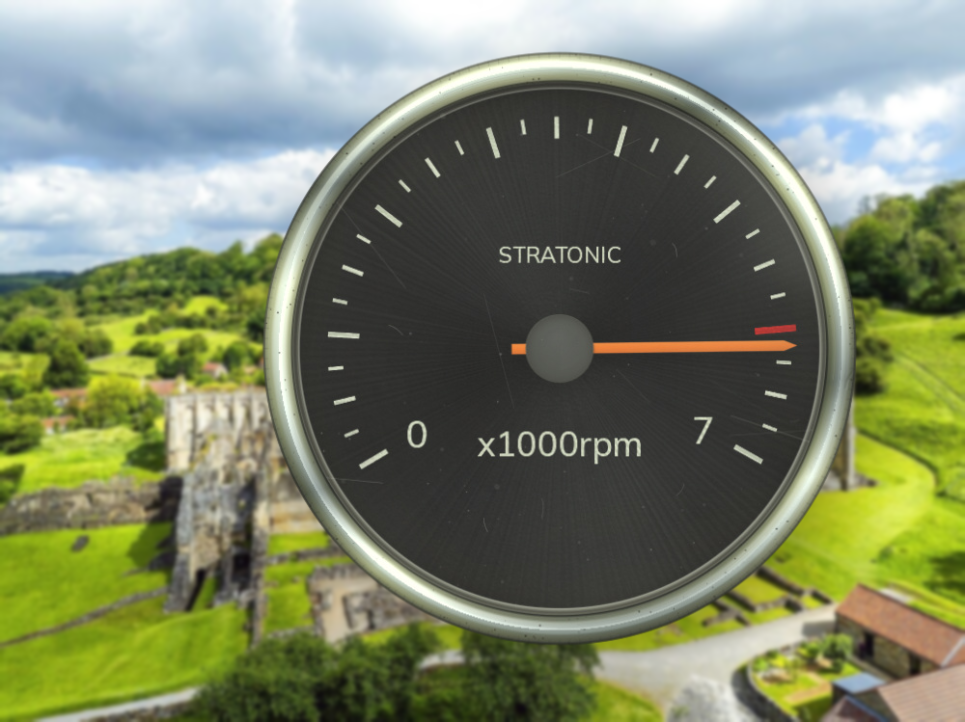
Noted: rpm 6125
